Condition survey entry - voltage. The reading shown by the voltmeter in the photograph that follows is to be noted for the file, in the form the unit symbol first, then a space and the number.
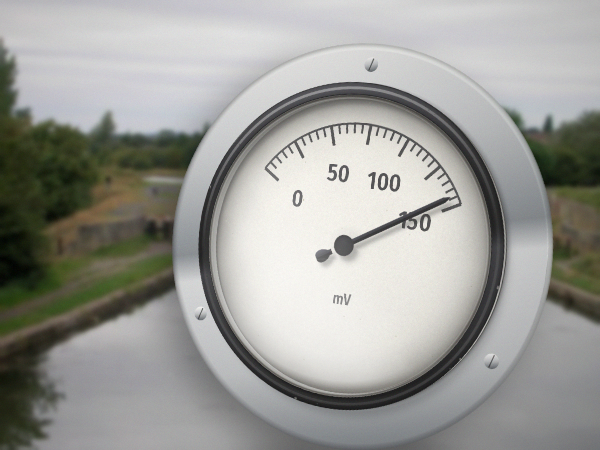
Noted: mV 145
